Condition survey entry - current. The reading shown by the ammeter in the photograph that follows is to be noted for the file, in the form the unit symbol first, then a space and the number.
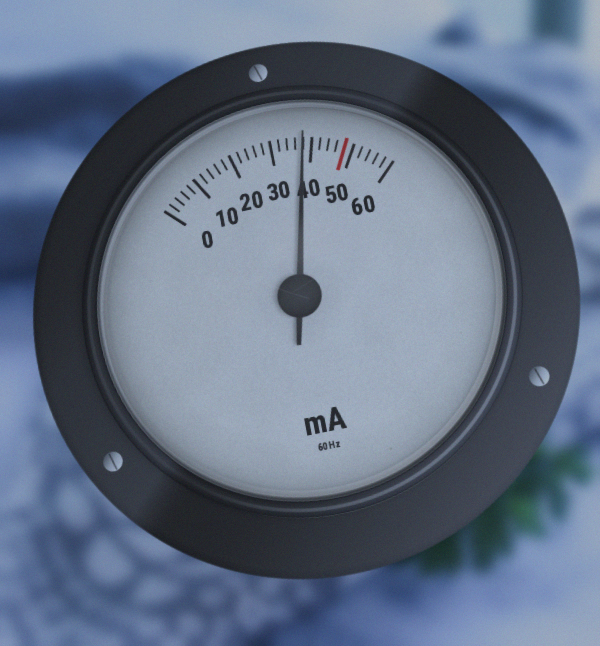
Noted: mA 38
